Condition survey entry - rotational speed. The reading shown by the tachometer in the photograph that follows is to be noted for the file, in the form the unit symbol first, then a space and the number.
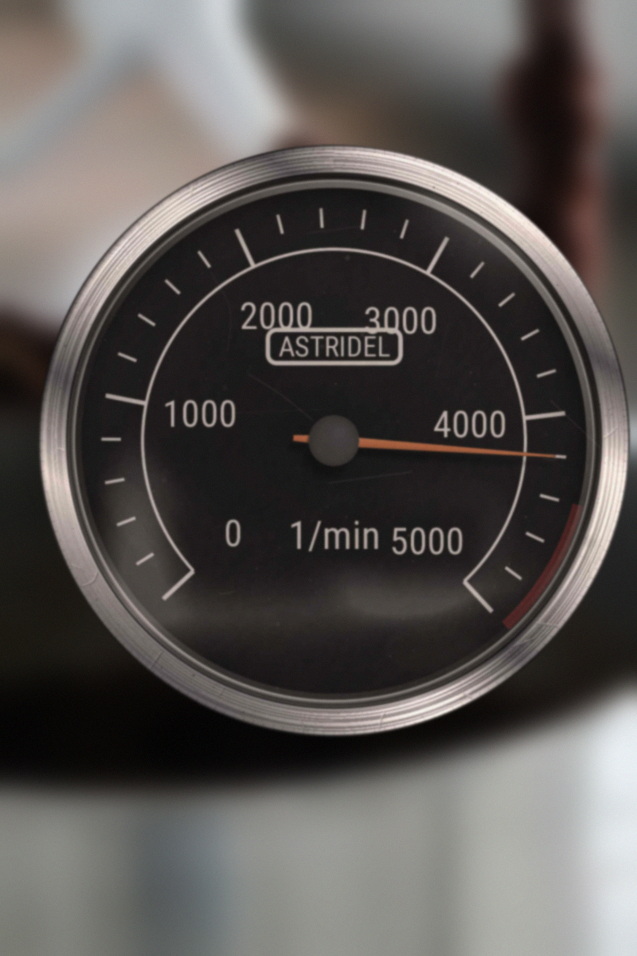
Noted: rpm 4200
